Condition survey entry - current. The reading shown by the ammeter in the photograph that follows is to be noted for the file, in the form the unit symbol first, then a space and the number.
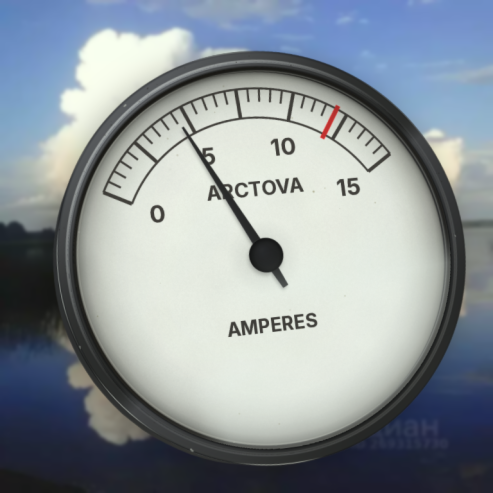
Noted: A 4.5
